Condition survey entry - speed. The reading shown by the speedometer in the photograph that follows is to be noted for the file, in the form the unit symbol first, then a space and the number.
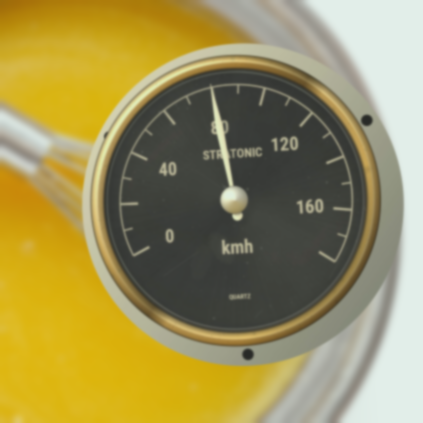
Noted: km/h 80
